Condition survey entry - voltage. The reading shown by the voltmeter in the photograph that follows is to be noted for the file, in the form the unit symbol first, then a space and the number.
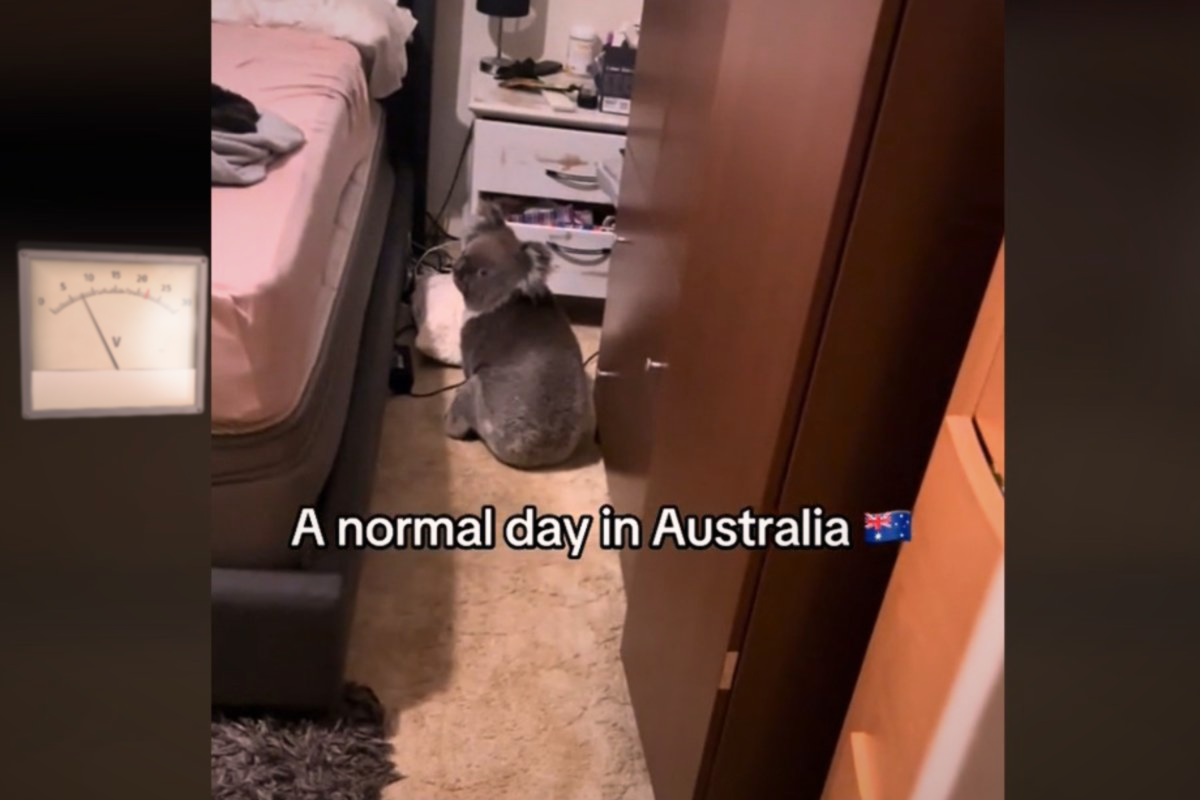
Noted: V 7.5
